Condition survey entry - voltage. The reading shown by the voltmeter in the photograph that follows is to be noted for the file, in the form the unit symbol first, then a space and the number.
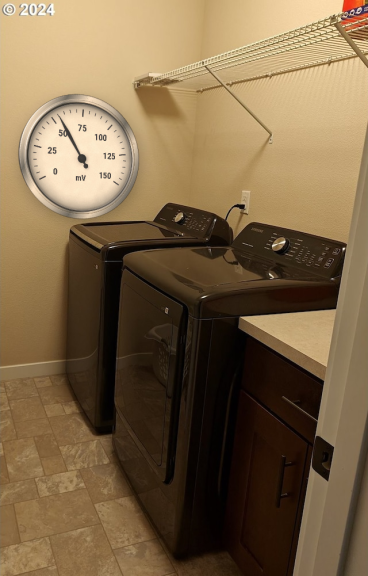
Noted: mV 55
